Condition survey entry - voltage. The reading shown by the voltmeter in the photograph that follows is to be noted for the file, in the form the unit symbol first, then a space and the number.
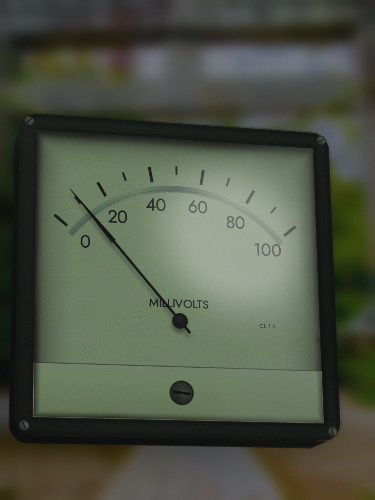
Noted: mV 10
